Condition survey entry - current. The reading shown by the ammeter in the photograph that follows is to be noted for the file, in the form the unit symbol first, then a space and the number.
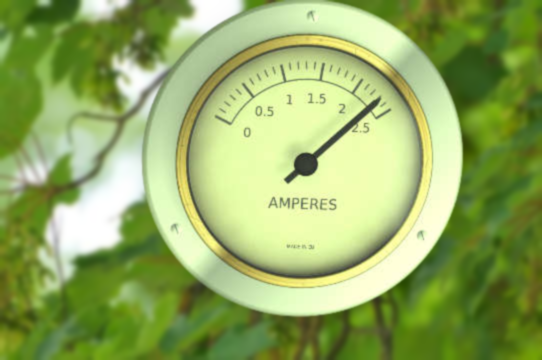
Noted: A 2.3
